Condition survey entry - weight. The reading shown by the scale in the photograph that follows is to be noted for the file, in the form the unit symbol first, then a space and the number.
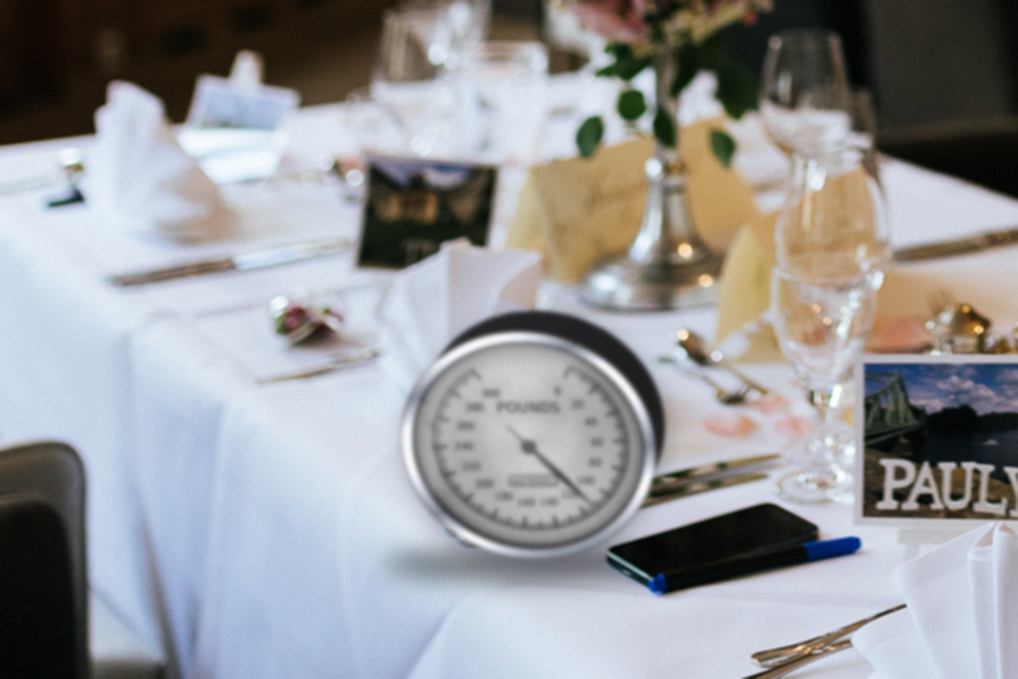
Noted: lb 110
